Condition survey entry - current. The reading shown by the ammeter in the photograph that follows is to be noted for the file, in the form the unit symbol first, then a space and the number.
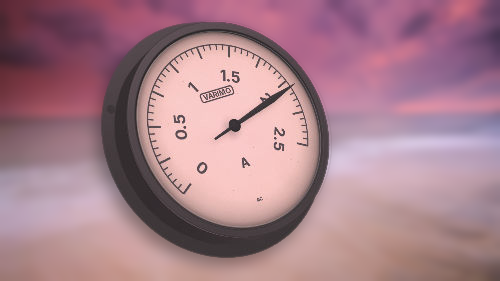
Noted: A 2.05
